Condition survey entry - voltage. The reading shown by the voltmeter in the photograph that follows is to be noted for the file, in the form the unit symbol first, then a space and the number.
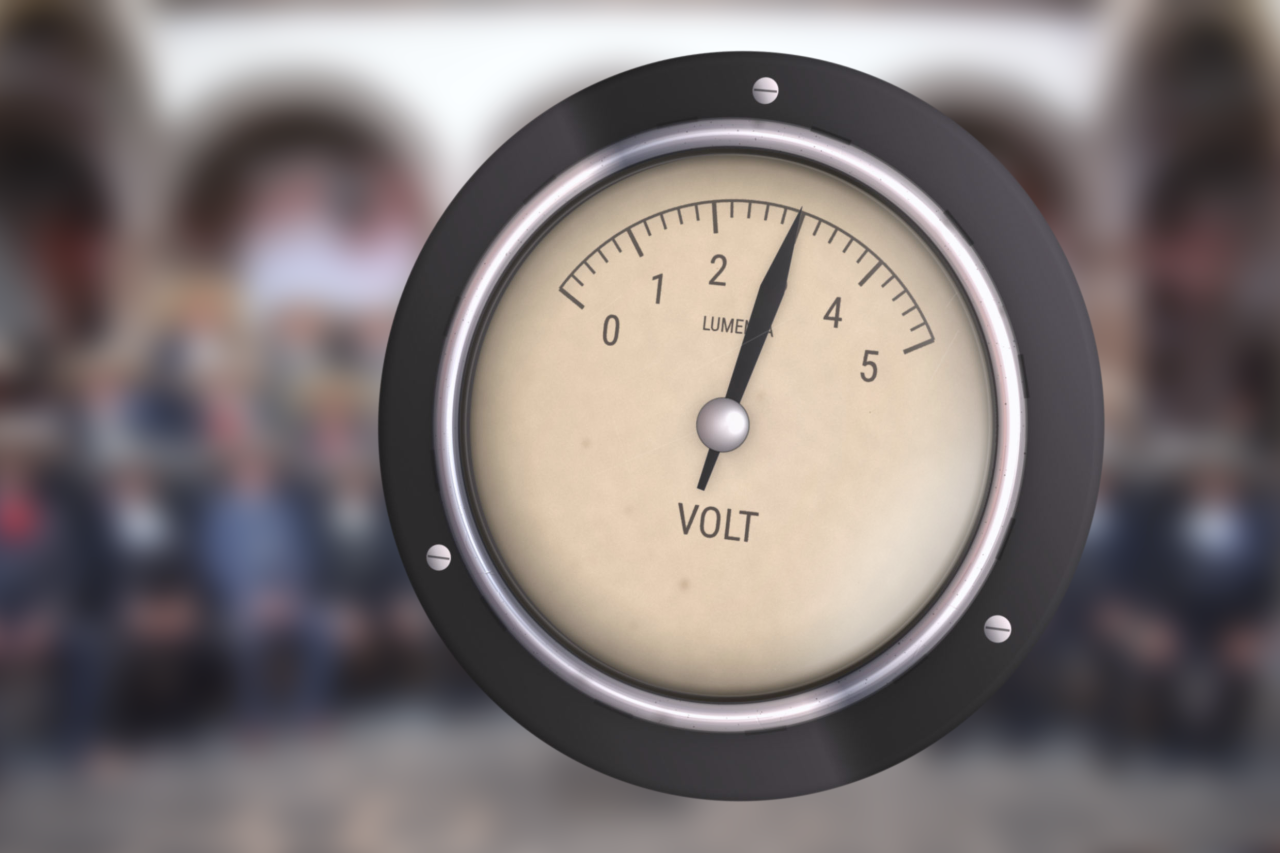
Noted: V 3
